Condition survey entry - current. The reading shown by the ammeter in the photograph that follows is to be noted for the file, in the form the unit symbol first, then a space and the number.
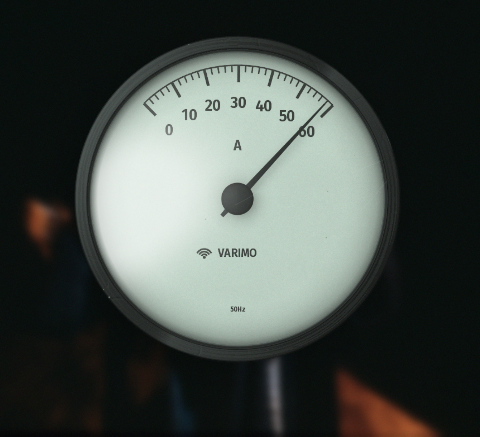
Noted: A 58
